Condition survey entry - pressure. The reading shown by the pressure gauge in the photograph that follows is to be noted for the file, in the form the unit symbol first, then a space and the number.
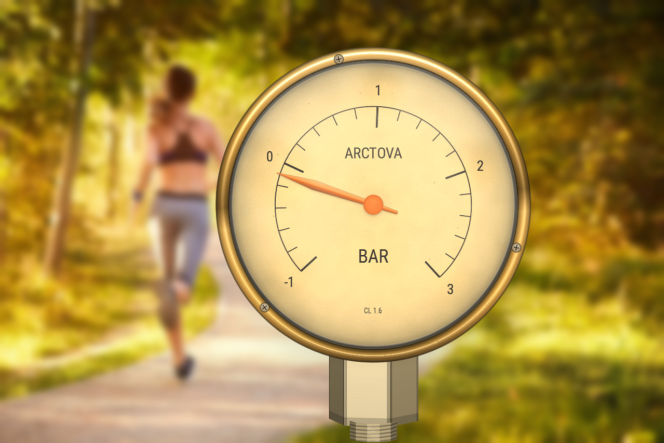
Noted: bar -0.1
